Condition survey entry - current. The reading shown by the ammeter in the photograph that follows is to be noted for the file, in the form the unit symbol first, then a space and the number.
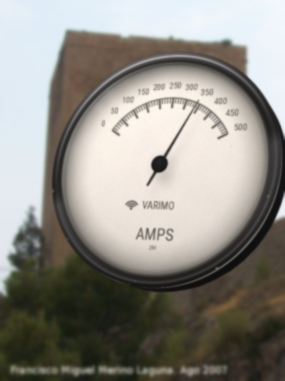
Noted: A 350
